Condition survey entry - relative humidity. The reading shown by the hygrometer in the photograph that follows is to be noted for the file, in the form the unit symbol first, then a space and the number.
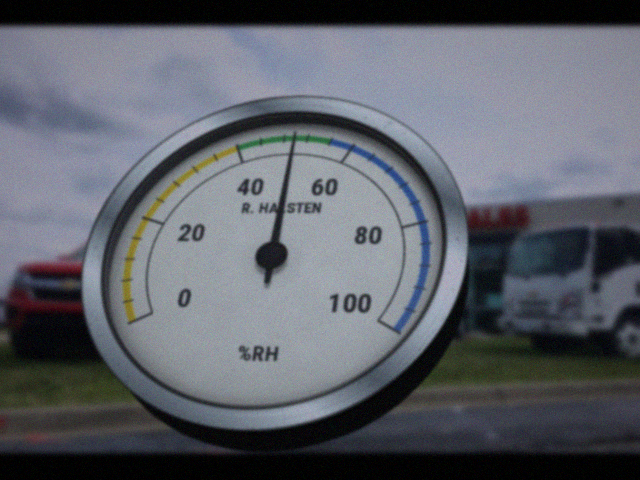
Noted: % 50
